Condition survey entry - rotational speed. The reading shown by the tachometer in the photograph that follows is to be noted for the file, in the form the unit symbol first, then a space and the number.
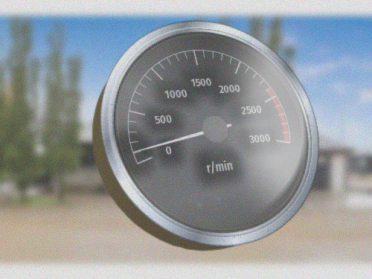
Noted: rpm 100
